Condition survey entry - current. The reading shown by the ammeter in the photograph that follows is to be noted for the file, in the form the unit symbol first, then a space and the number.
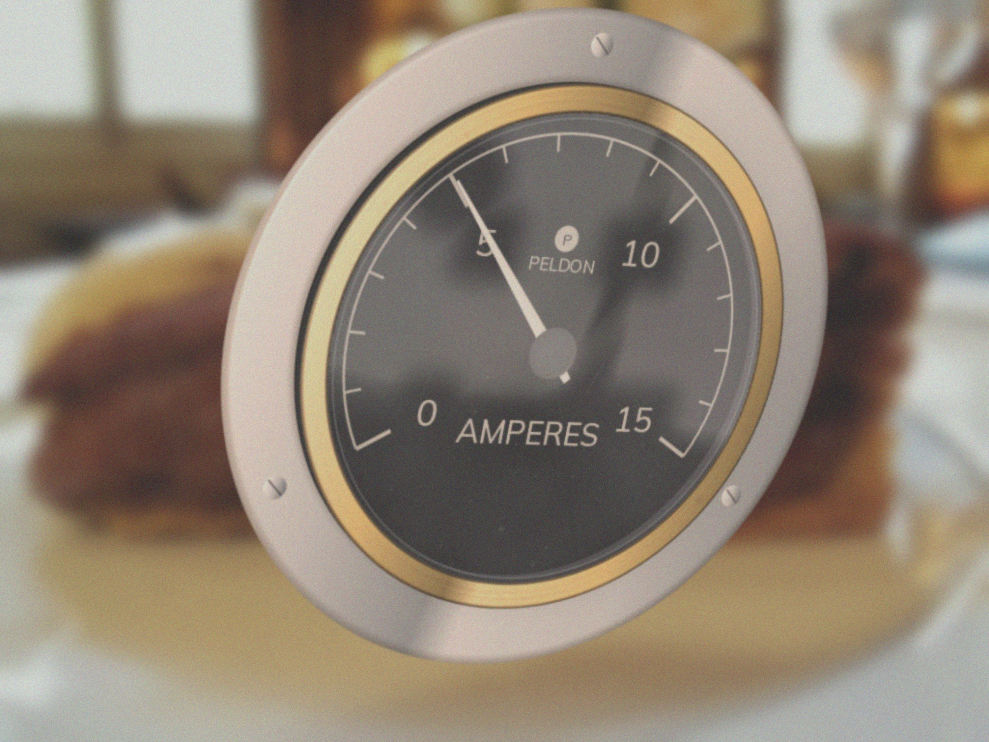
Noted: A 5
